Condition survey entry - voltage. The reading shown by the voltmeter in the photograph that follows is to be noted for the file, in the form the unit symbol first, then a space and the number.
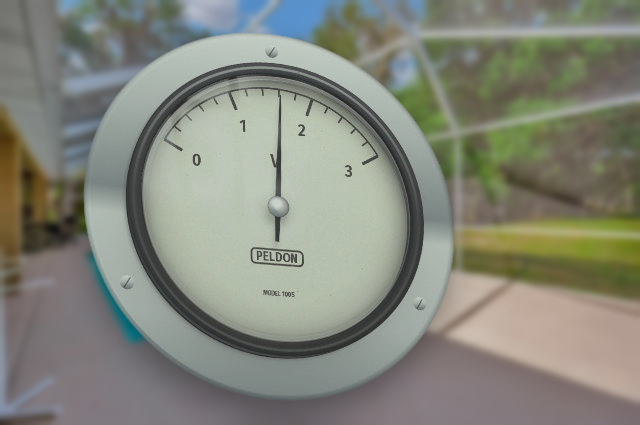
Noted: V 1.6
